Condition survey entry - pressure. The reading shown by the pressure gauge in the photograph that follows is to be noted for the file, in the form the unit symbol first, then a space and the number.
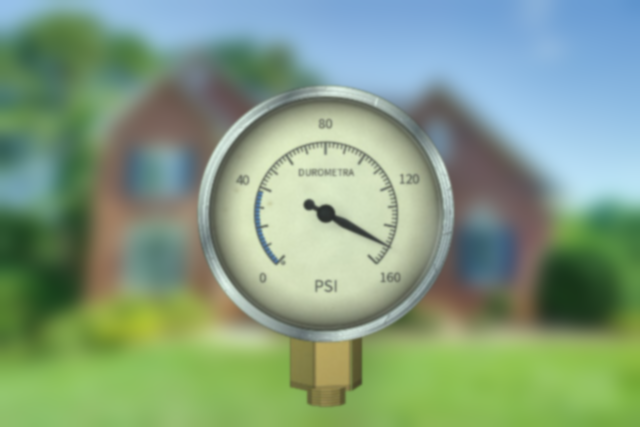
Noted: psi 150
